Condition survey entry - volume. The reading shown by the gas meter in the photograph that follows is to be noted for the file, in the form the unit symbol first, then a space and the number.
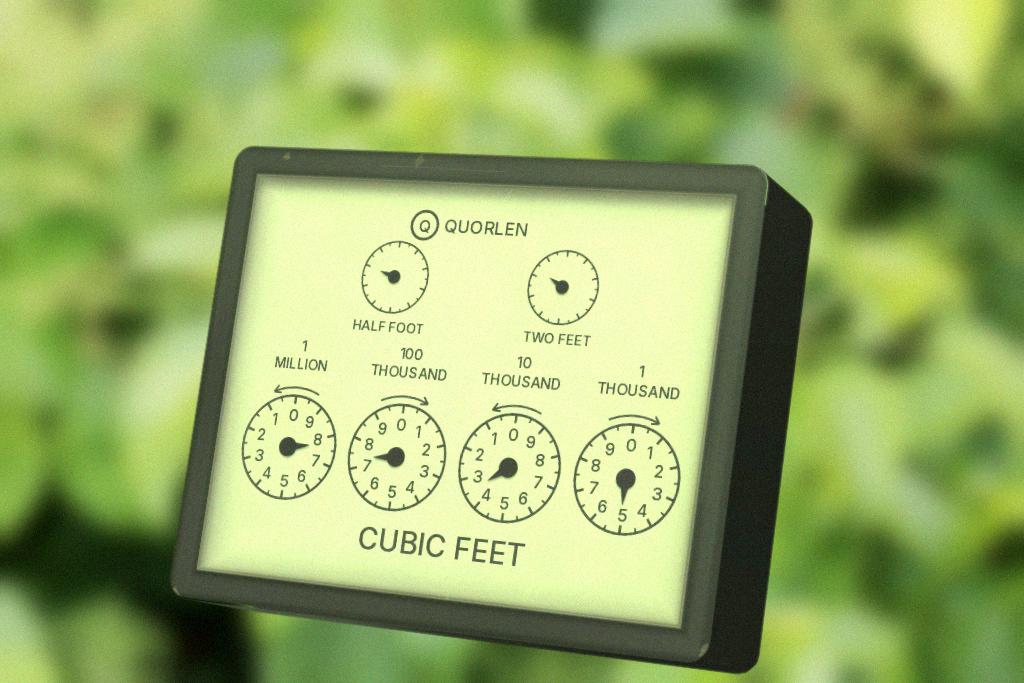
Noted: ft³ 773500
